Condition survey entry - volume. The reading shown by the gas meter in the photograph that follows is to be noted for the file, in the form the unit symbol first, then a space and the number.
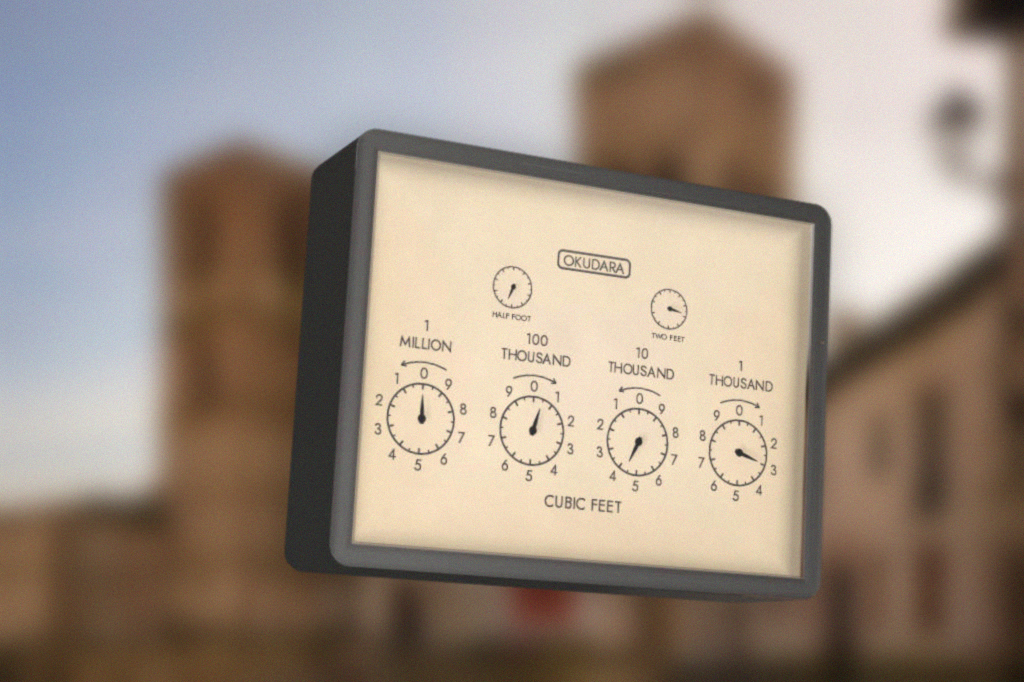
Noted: ft³ 4300
